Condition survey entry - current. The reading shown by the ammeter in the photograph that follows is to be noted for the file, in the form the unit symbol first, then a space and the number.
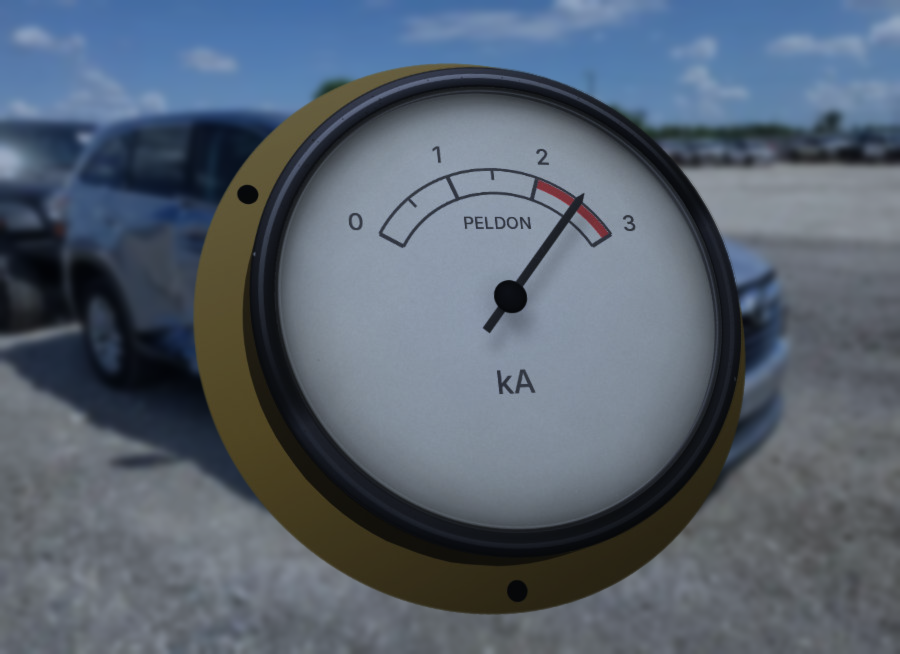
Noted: kA 2.5
